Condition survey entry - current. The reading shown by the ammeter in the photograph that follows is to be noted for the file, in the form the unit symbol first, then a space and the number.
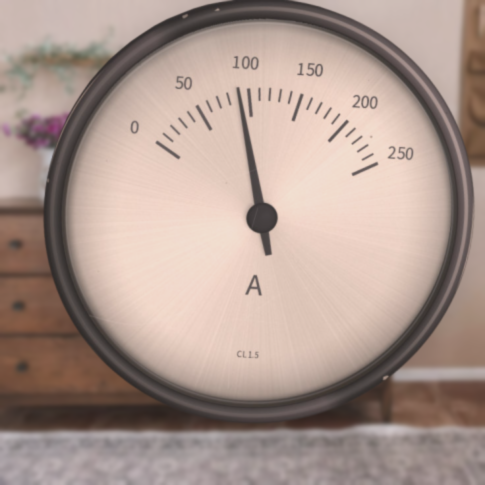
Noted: A 90
